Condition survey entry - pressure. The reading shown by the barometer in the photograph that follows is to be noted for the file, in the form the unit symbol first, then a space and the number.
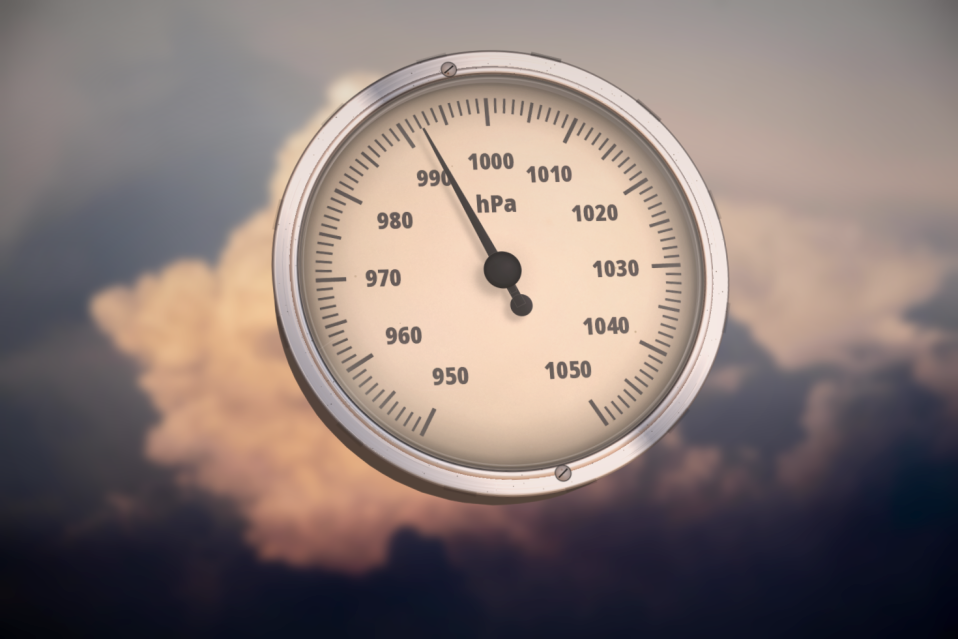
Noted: hPa 992
